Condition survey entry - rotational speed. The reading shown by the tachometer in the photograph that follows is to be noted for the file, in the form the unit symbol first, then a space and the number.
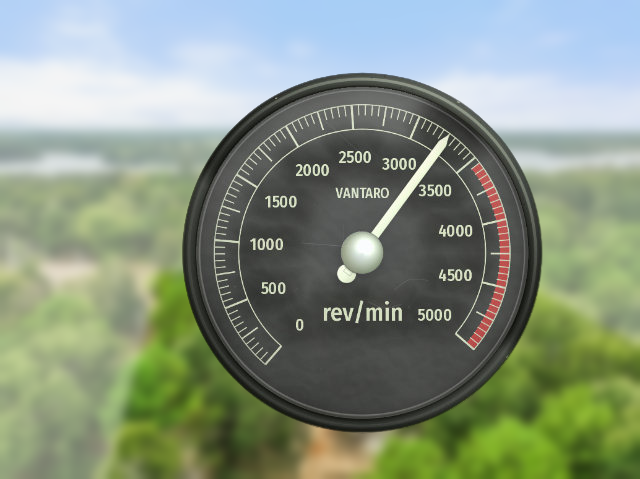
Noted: rpm 3250
